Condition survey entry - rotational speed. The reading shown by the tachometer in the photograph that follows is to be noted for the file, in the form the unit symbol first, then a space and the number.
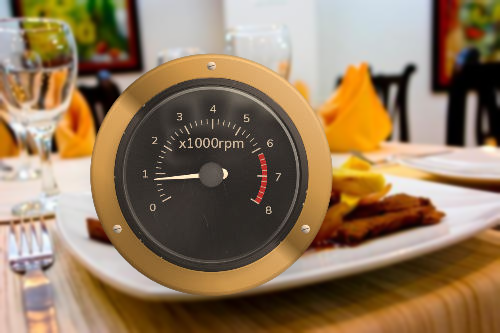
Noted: rpm 800
